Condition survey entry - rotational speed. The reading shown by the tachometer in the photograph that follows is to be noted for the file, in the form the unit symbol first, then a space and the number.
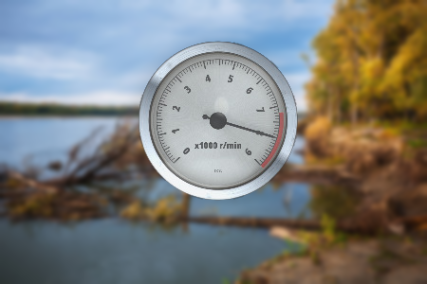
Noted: rpm 8000
